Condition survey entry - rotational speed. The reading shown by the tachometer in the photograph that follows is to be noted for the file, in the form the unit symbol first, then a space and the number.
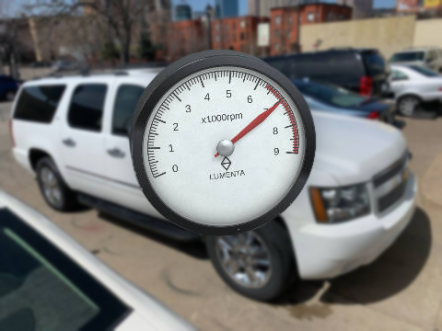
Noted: rpm 7000
